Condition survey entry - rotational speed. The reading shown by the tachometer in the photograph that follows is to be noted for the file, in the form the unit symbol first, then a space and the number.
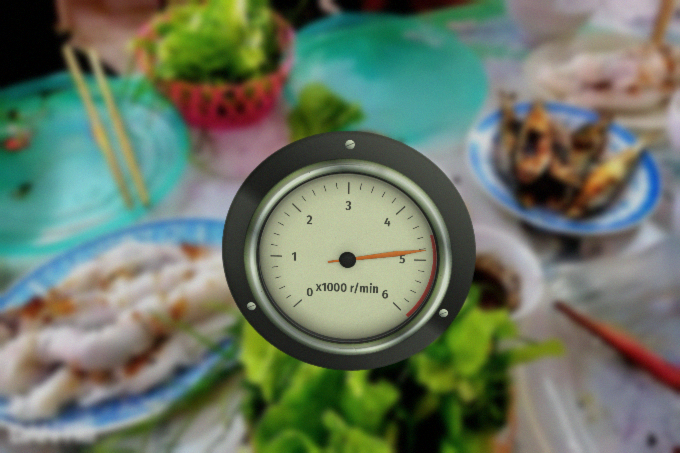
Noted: rpm 4800
